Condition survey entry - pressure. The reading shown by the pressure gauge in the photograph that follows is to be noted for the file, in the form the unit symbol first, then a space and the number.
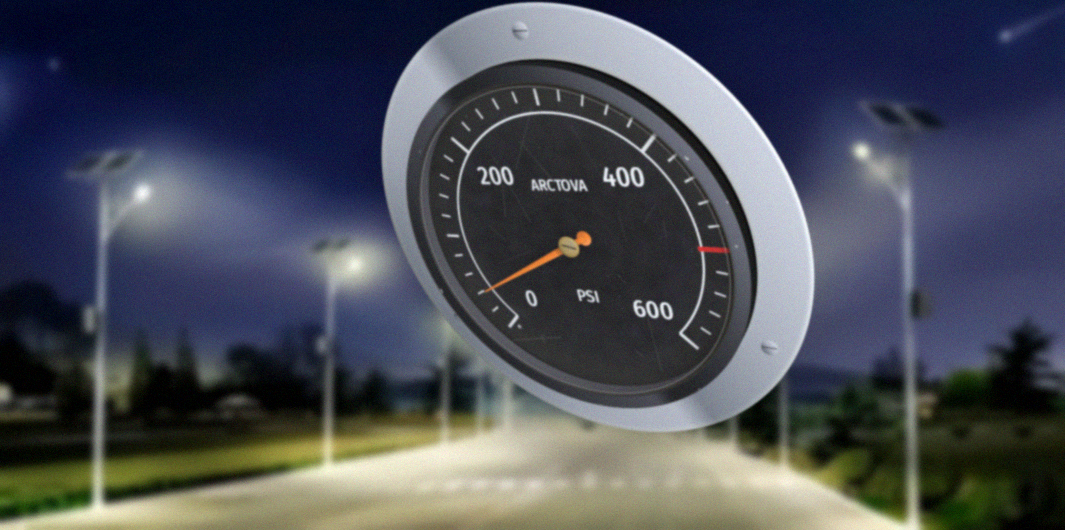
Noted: psi 40
